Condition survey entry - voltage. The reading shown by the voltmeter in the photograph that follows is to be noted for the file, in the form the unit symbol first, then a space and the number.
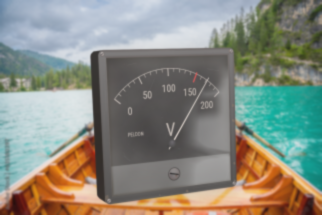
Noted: V 170
